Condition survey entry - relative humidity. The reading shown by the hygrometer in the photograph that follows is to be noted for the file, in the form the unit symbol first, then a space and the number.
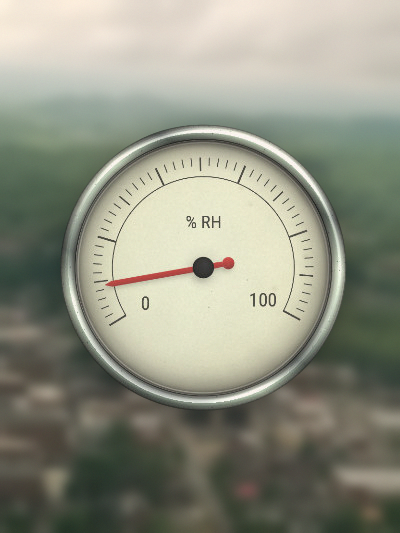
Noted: % 9
